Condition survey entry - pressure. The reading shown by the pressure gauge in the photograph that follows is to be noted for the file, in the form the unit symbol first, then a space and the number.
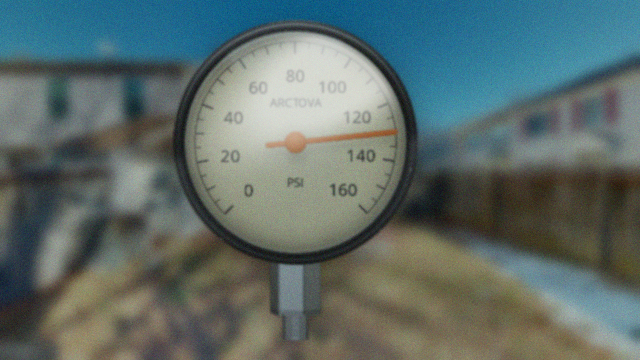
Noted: psi 130
